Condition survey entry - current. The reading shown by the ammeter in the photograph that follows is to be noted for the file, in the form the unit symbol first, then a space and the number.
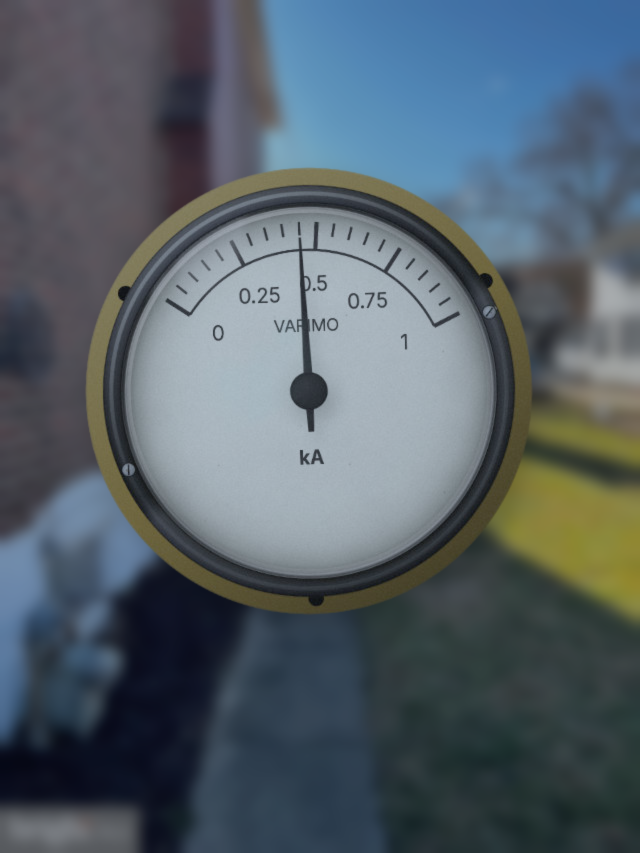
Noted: kA 0.45
